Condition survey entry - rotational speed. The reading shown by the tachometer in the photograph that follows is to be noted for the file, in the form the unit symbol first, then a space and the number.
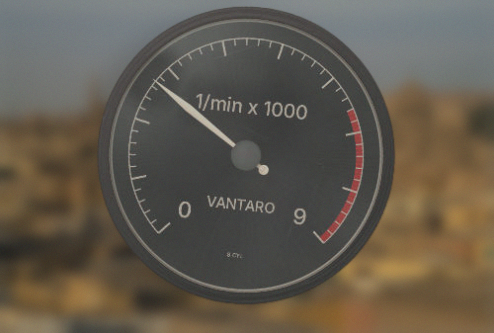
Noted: rpm 2700
